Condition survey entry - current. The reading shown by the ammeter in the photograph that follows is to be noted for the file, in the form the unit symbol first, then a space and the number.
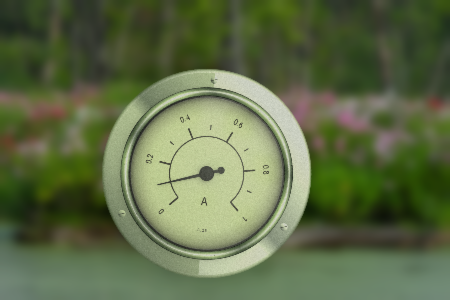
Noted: A 0.1
